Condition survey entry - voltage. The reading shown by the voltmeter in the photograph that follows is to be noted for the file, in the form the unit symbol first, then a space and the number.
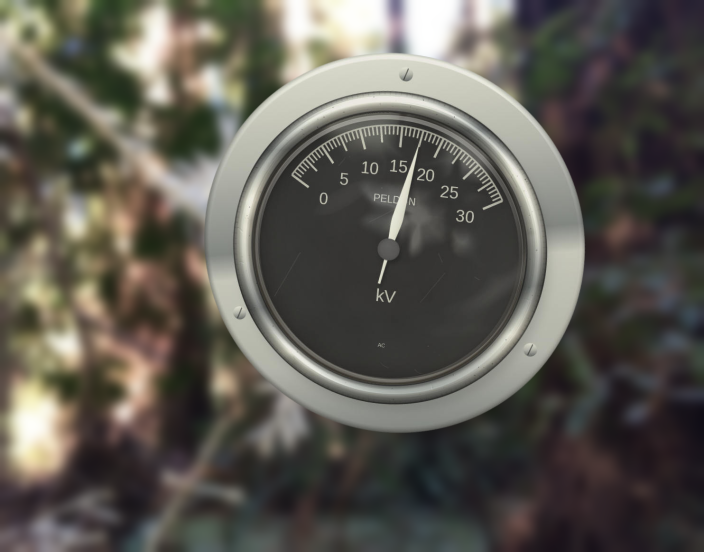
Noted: kV 17.5
